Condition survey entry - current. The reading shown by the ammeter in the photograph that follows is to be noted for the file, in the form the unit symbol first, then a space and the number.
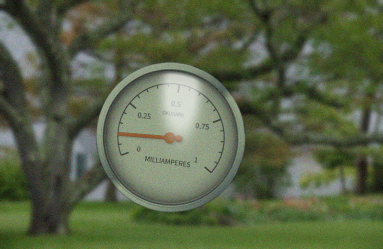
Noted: mA 0.1
